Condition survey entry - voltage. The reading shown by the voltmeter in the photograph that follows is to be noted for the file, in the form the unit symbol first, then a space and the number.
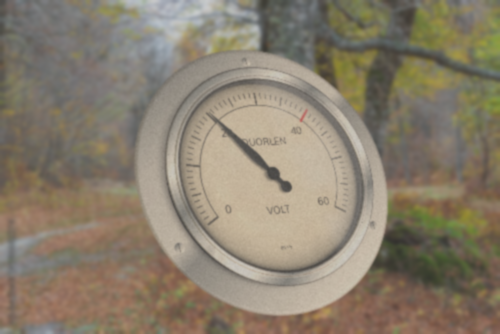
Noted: V 20
